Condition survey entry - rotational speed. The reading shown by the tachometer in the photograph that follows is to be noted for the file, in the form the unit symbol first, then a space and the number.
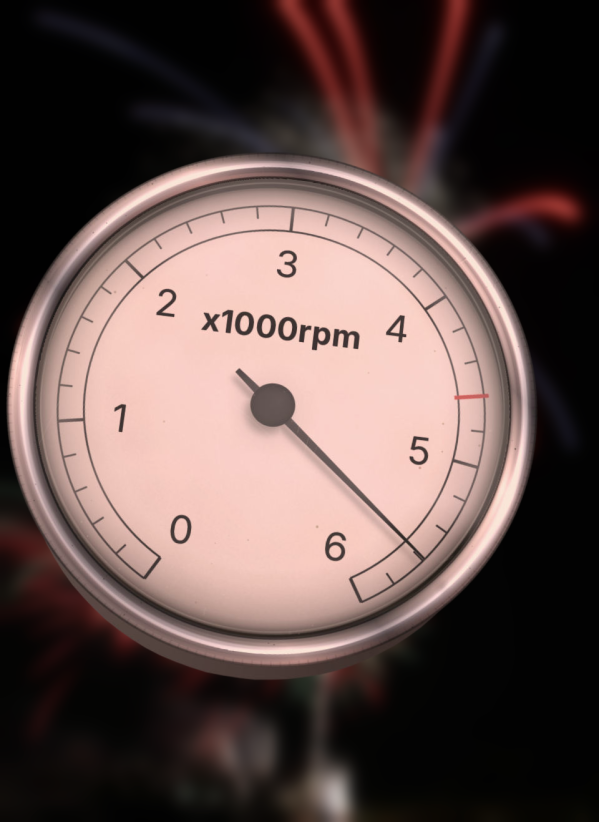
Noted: rpm 5600
